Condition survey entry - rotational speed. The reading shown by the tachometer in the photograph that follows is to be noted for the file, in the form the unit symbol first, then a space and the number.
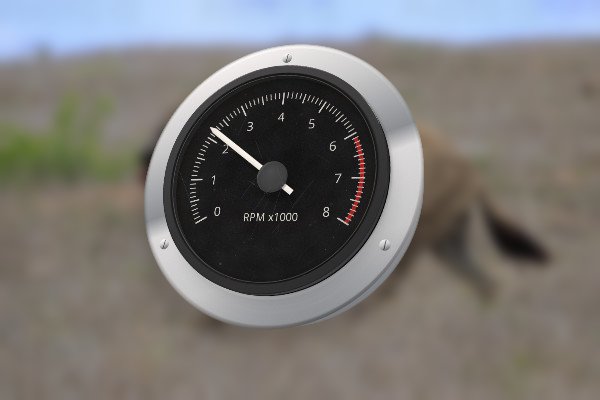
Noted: rpm 2200
